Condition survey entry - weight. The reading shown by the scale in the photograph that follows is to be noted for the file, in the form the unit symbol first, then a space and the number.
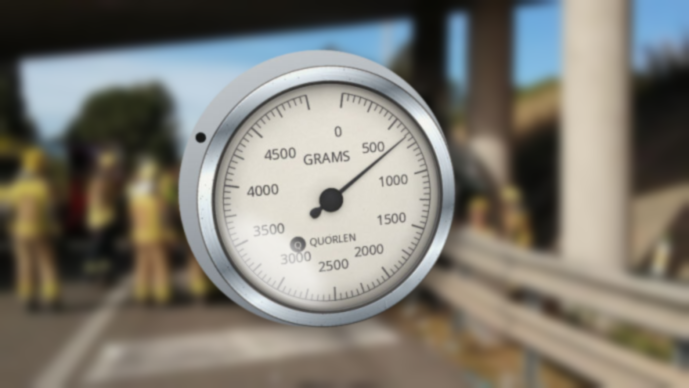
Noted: g 650
